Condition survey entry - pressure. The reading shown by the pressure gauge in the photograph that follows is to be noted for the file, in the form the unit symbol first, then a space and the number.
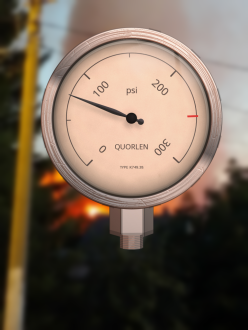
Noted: psi 75
